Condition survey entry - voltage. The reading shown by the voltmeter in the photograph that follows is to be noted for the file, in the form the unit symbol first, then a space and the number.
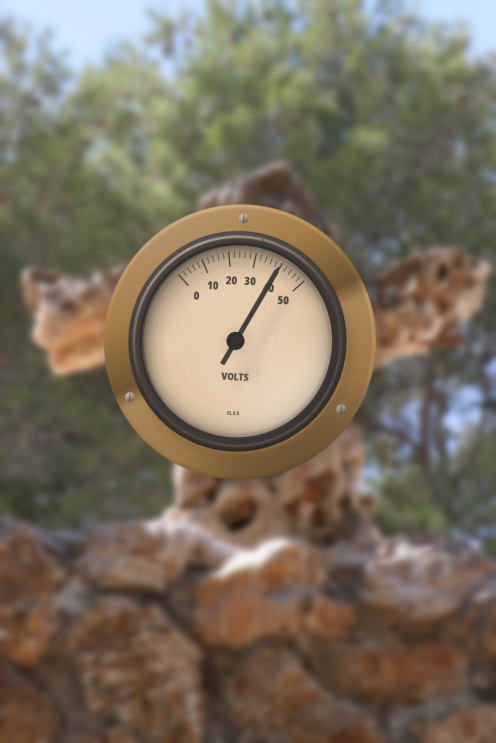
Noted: V 40
